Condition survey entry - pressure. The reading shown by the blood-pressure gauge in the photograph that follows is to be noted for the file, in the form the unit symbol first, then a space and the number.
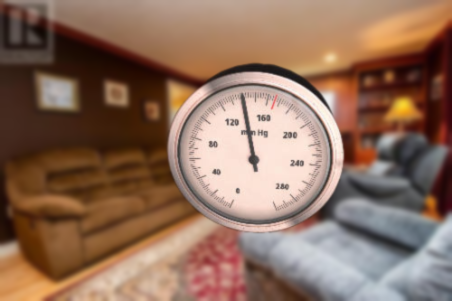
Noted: mmHg 140
